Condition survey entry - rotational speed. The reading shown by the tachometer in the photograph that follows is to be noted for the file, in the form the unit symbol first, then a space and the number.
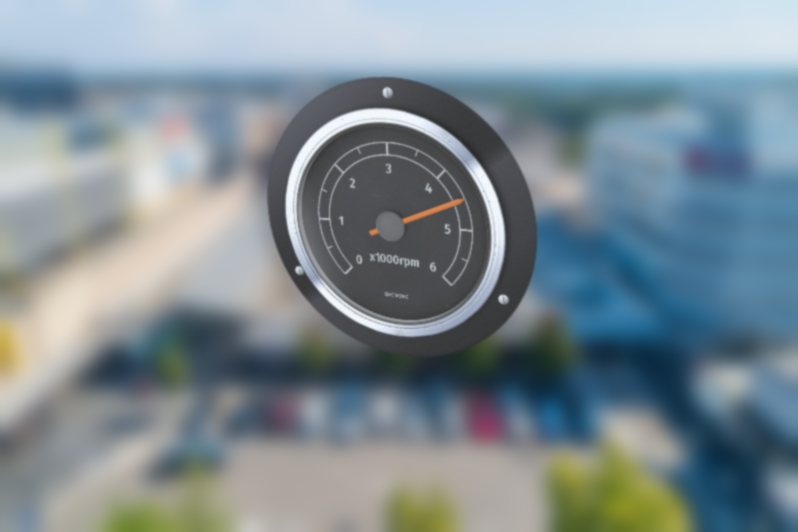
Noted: rpm 4500
